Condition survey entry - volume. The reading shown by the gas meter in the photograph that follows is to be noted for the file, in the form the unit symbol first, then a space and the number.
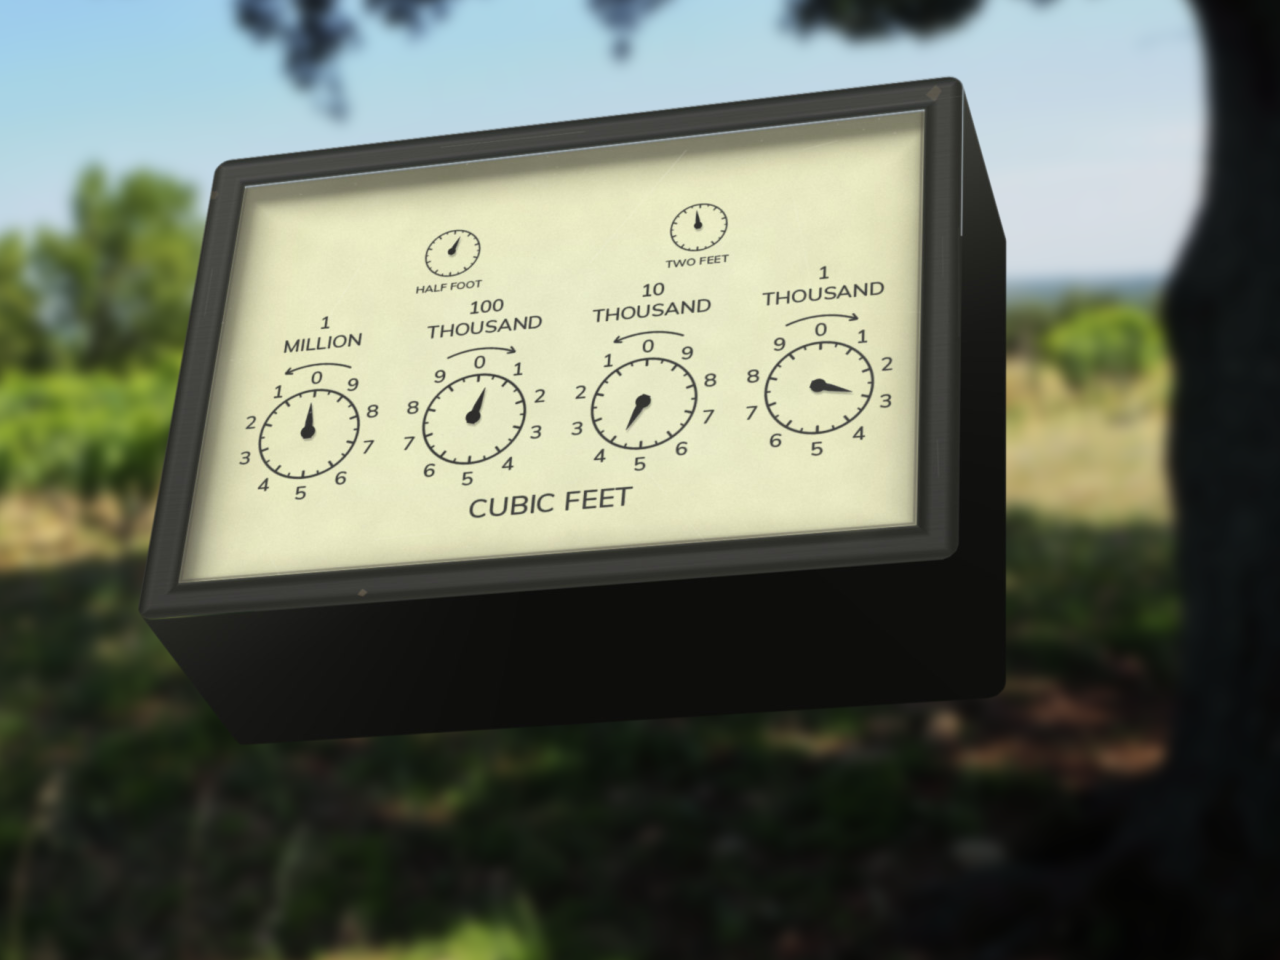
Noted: ft³ 4300
